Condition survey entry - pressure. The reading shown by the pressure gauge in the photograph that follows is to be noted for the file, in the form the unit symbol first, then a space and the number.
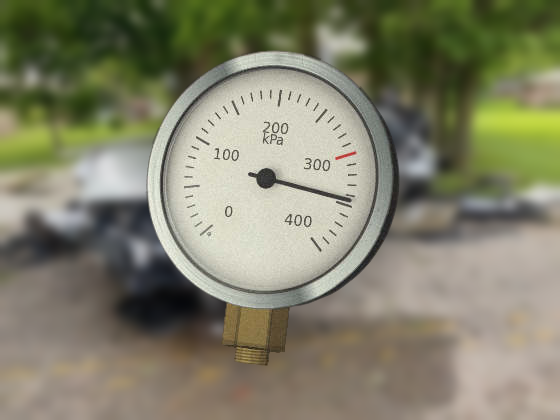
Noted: kPa 345
